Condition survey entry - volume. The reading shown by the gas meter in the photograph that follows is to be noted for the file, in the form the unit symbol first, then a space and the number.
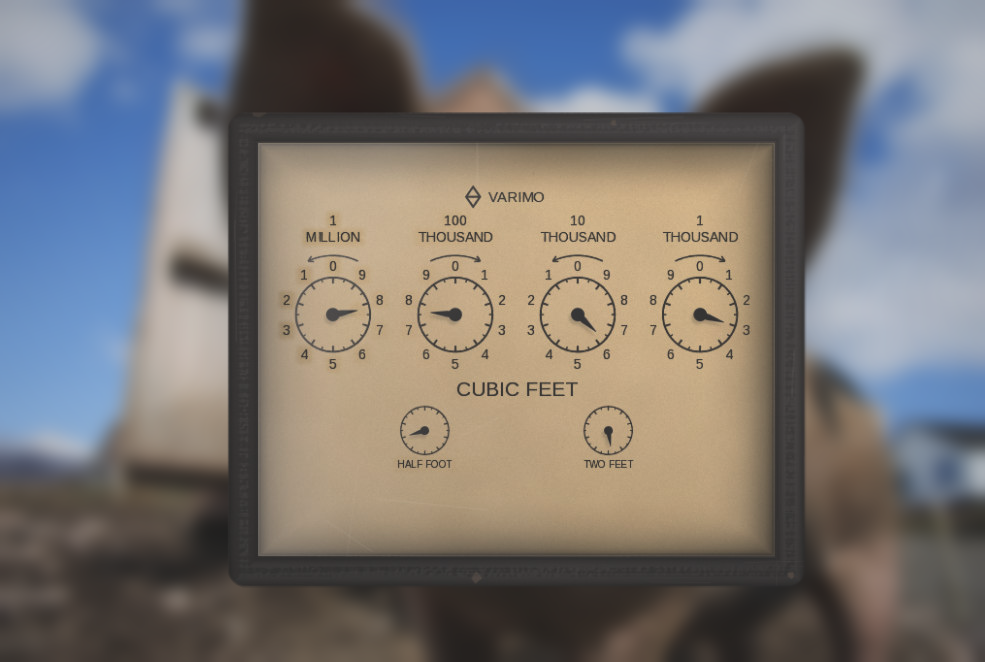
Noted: ft³ 776300
